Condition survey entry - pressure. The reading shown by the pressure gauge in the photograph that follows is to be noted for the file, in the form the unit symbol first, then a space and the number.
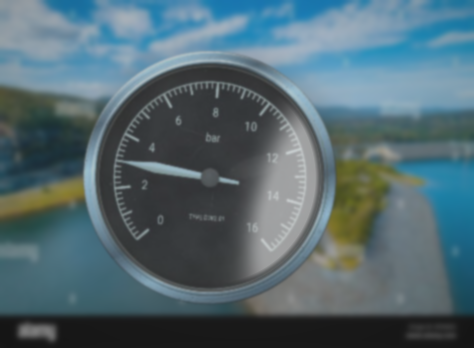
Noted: bar 3
